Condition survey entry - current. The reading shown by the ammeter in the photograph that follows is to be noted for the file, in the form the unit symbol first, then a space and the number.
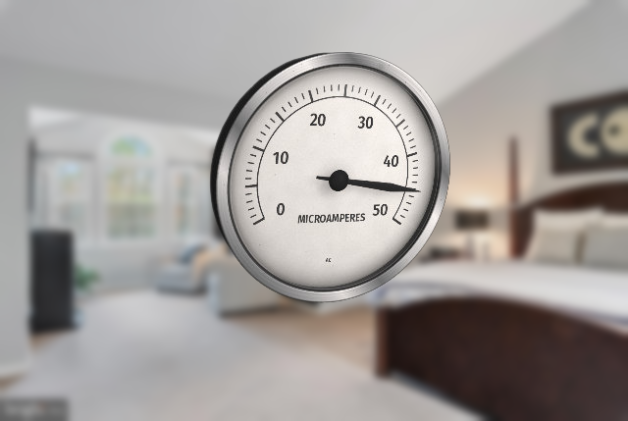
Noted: µA 45
